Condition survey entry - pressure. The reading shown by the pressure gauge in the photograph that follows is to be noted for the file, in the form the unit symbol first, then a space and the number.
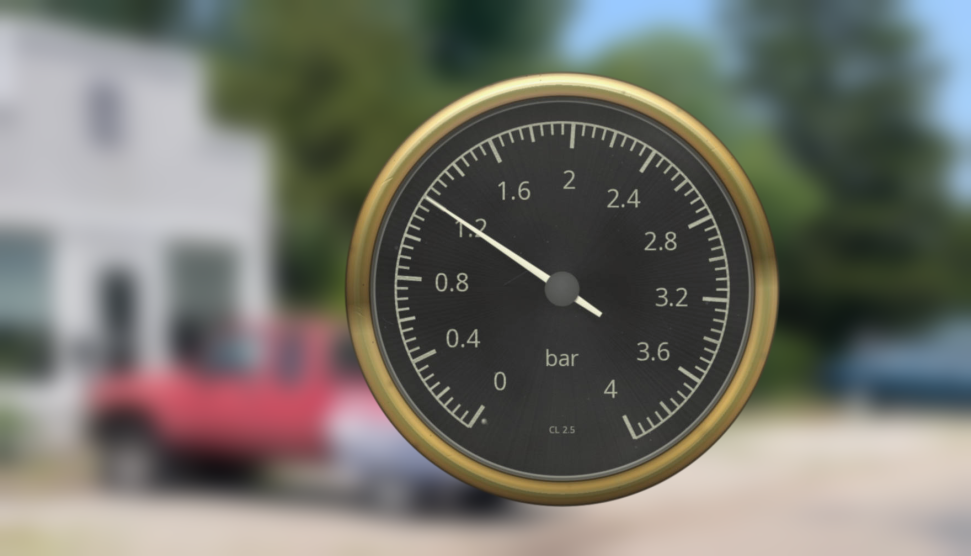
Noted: bar 1.2
